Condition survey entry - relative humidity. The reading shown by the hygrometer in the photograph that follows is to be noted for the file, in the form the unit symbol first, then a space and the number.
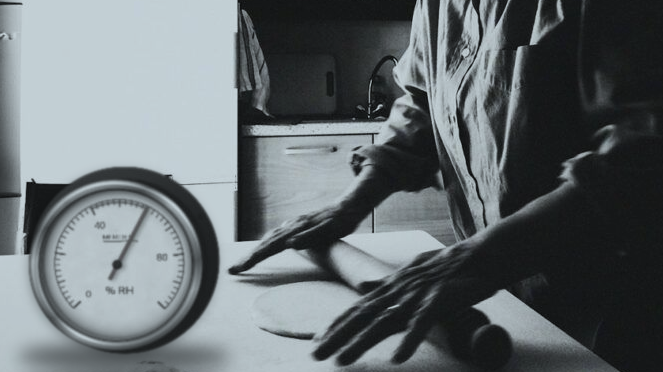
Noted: % 60
